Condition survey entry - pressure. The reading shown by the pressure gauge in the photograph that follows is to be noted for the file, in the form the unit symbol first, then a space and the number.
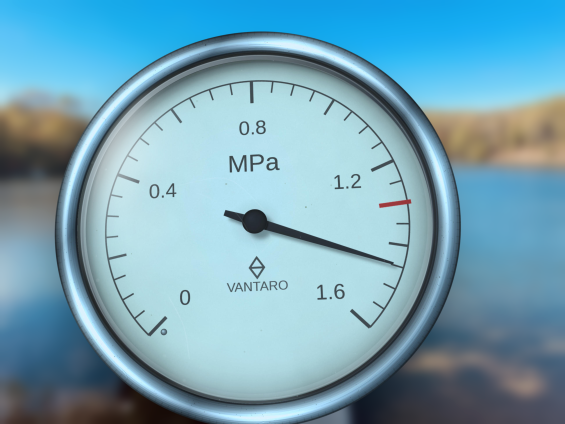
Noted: MPa 1.45
